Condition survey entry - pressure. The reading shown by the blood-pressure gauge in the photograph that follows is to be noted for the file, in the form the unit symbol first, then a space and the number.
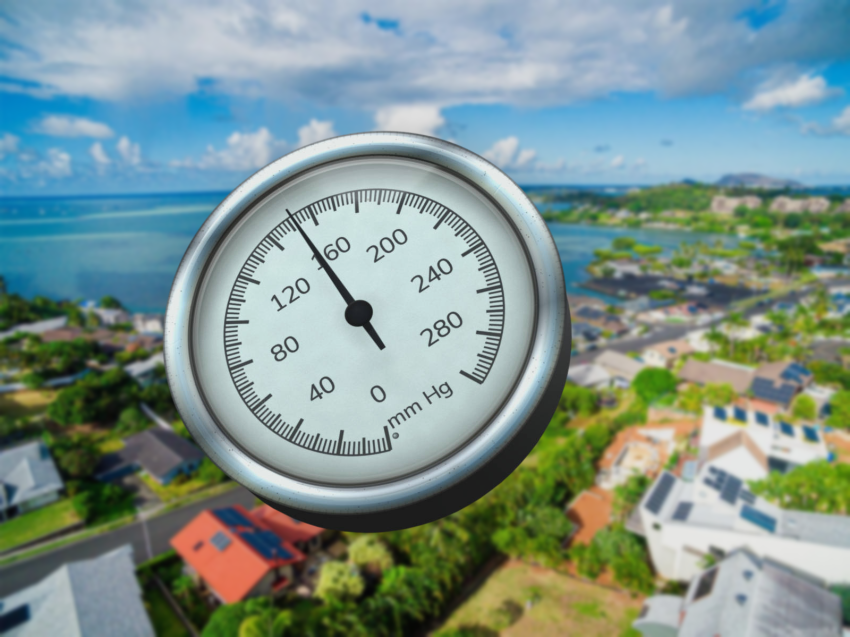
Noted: mmHg 152
